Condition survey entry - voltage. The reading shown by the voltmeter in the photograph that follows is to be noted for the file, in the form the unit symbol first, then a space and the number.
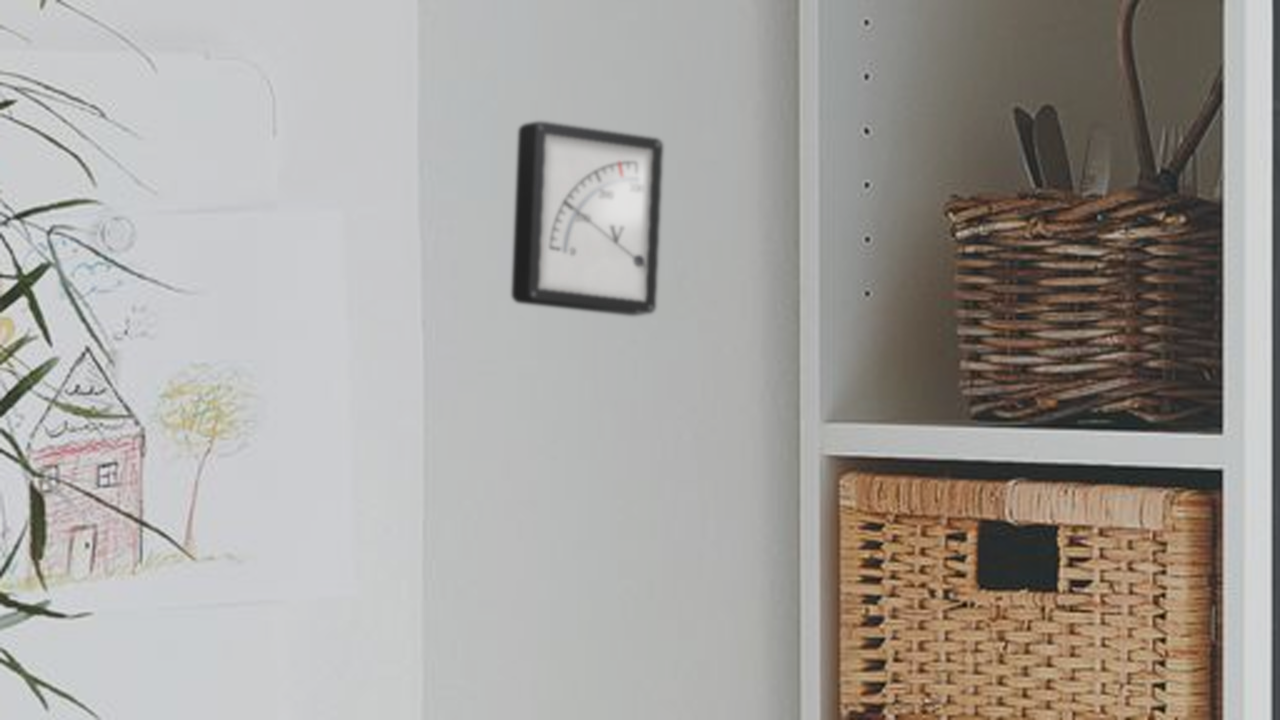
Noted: V 100
